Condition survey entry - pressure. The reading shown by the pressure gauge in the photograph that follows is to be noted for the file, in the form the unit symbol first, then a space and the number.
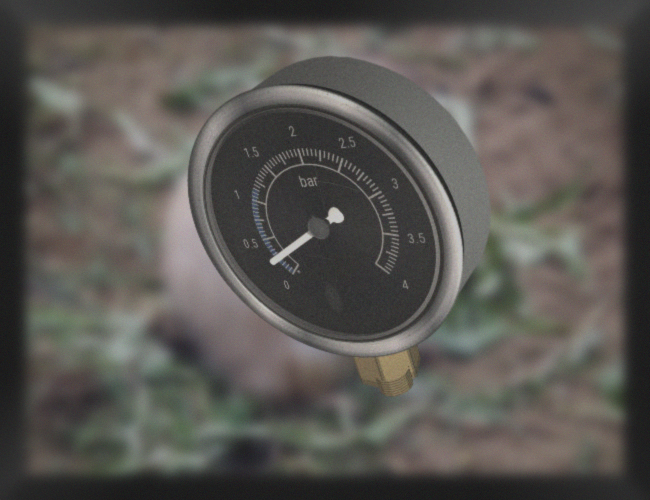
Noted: bar 0.25
